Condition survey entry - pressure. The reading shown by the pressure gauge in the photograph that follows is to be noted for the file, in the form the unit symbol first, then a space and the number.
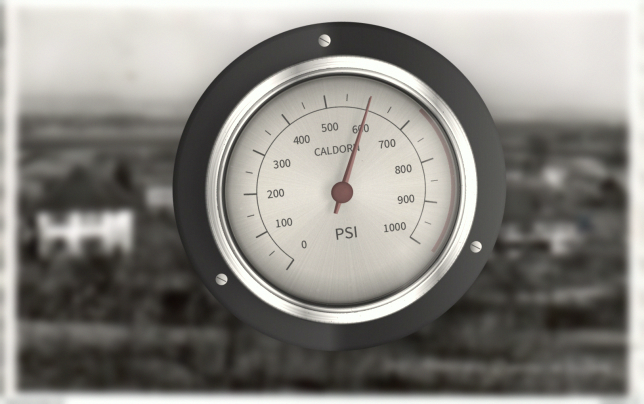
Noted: psi 600
